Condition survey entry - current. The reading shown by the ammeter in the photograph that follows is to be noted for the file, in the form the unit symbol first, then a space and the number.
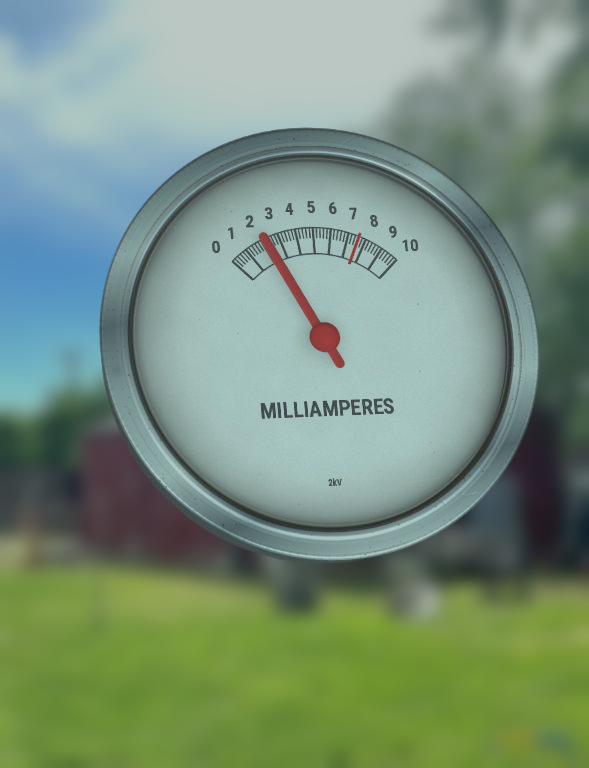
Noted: mA 2
